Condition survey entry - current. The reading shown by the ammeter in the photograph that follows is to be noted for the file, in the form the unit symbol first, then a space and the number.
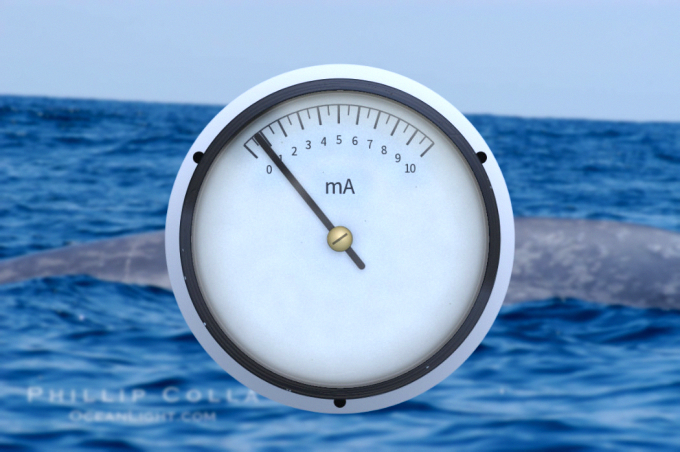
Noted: mA 0.75
